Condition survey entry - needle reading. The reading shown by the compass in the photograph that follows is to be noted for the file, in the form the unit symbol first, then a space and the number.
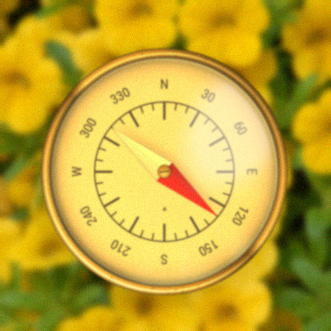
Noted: ° 130
